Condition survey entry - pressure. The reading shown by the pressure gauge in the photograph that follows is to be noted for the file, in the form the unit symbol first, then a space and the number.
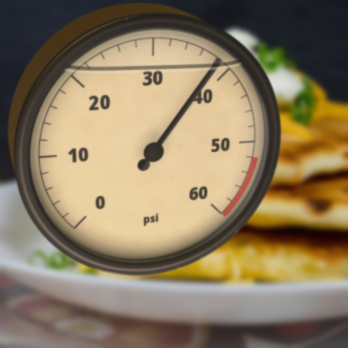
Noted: psi 38
